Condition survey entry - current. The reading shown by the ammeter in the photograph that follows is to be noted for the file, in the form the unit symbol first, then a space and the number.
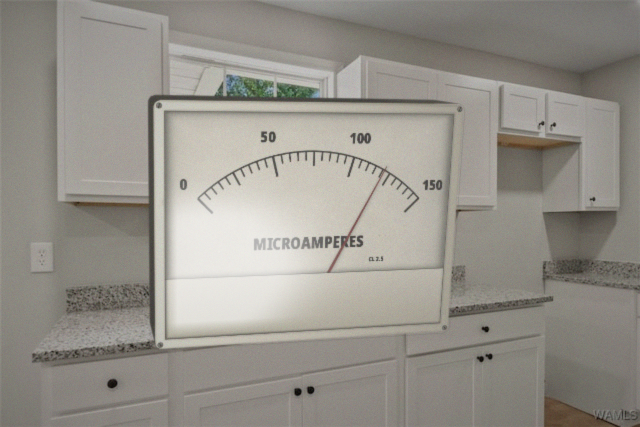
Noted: µA 120
